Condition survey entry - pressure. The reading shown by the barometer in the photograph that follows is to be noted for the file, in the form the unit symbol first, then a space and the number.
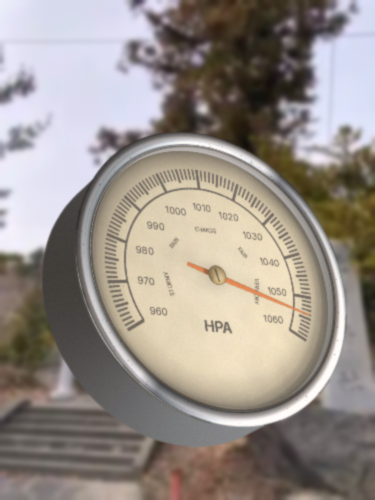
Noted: hPa 1055
